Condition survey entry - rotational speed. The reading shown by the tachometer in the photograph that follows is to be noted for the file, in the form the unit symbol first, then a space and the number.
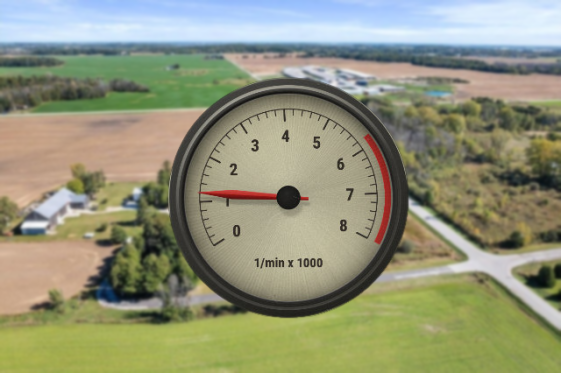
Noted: rpm 1200
